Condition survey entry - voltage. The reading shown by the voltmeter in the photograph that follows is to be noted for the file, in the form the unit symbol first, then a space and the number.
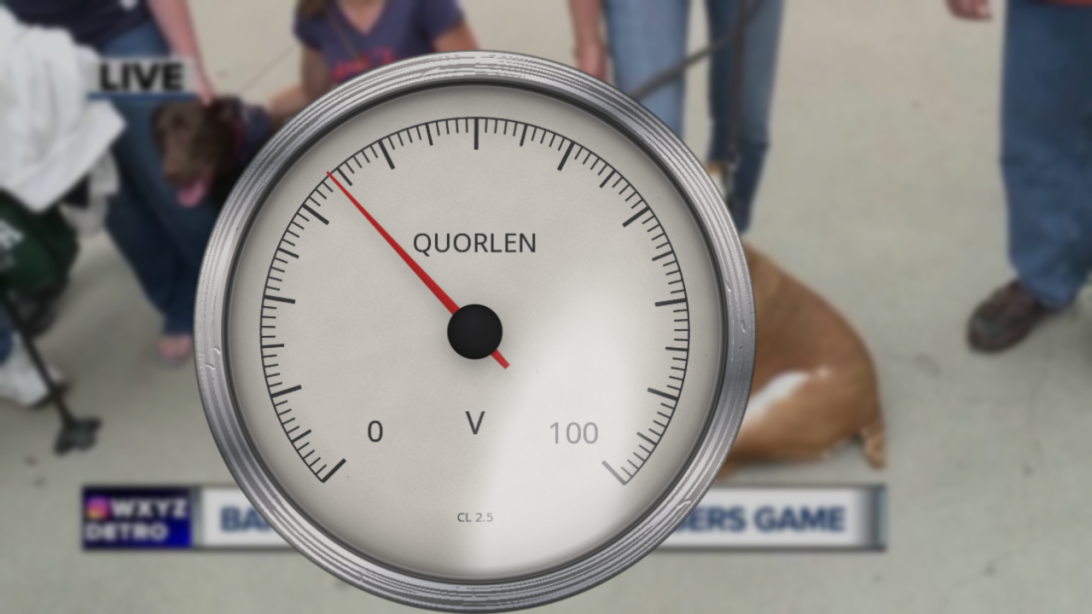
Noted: V 34
